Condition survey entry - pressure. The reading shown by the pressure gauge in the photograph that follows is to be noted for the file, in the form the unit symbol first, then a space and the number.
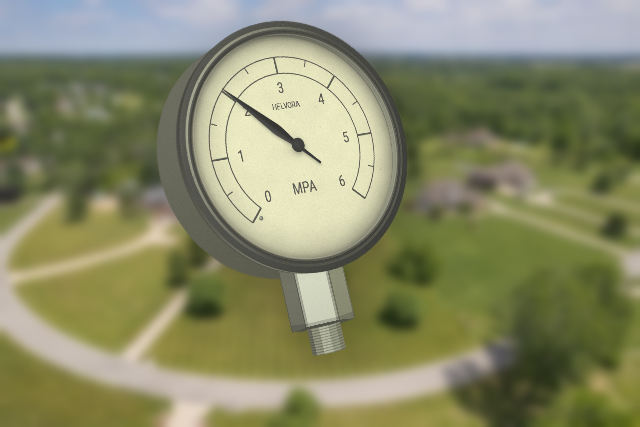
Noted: MPa 2
